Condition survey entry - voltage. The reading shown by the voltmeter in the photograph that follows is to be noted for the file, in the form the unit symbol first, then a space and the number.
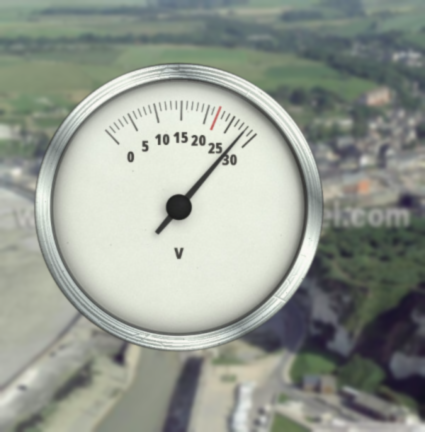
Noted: V 28
